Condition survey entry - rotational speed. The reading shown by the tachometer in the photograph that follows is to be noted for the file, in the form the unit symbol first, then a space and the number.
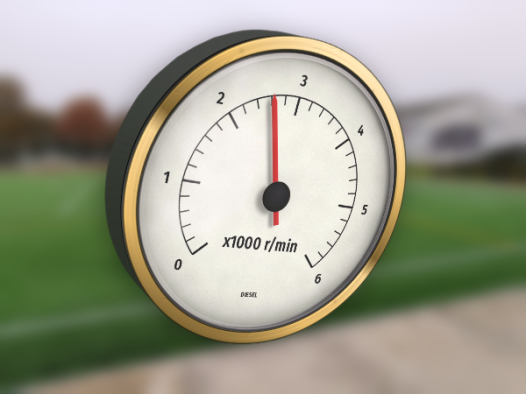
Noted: rpm 2600
